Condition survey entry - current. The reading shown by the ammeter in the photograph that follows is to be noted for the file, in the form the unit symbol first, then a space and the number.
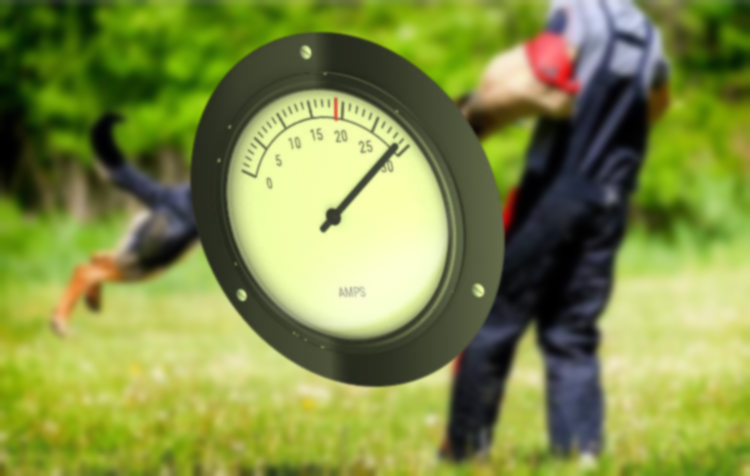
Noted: A 29
